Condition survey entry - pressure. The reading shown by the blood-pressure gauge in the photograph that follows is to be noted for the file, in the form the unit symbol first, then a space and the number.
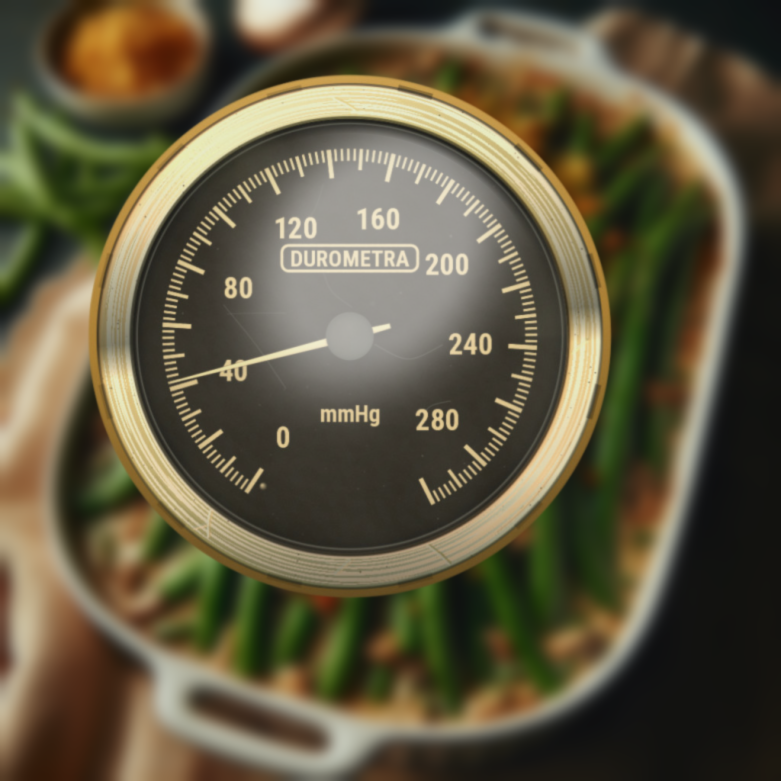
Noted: mmHg 42
